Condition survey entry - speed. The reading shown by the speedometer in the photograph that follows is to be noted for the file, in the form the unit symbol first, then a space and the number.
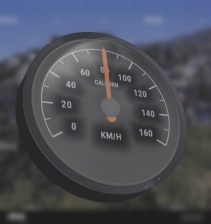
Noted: km/h 80
